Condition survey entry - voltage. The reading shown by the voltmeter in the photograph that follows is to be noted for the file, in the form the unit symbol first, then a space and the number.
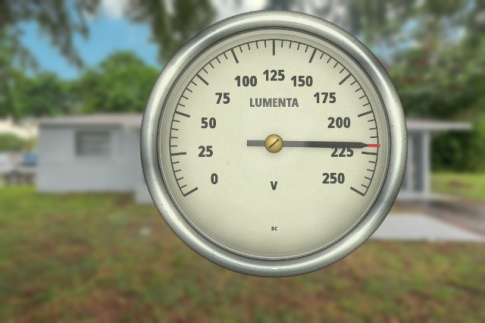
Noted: V 220
